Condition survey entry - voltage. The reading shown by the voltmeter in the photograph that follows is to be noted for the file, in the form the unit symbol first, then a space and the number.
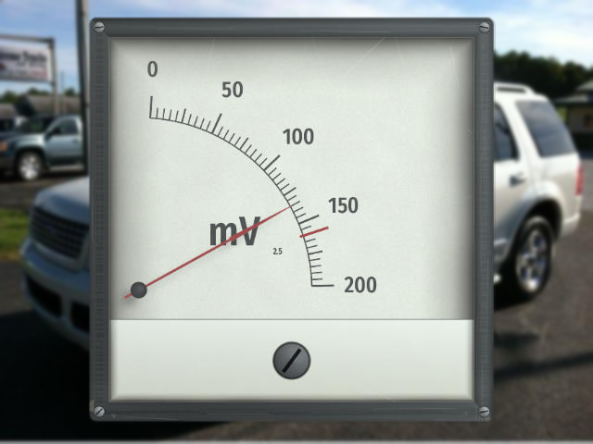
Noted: mV 135
